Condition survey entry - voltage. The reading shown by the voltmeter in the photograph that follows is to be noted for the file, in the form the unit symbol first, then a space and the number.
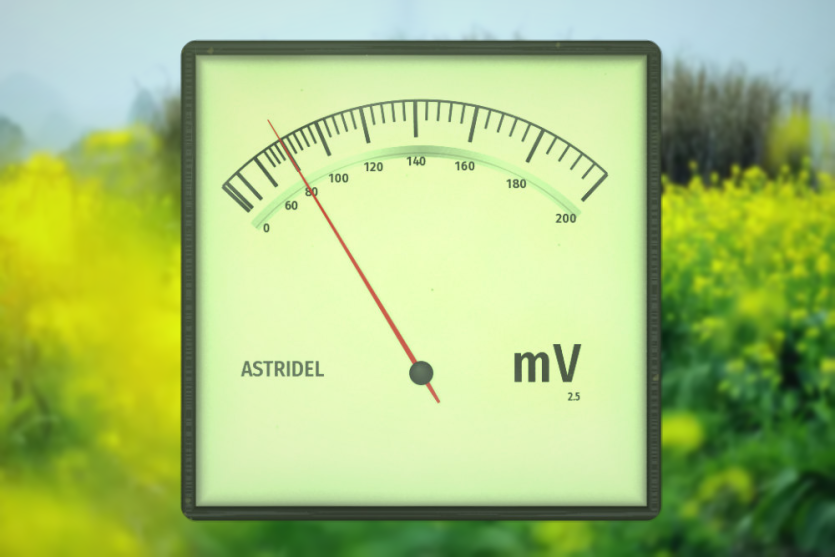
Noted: mV 80
